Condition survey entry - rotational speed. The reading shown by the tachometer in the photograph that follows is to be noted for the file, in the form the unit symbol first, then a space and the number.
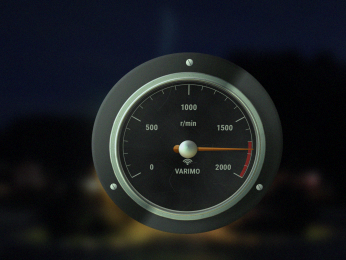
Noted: rpm 1750
